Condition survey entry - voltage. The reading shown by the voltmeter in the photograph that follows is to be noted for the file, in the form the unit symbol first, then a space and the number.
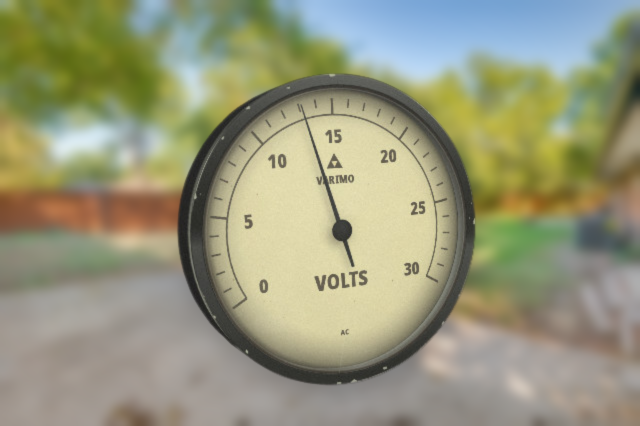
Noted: V 13
